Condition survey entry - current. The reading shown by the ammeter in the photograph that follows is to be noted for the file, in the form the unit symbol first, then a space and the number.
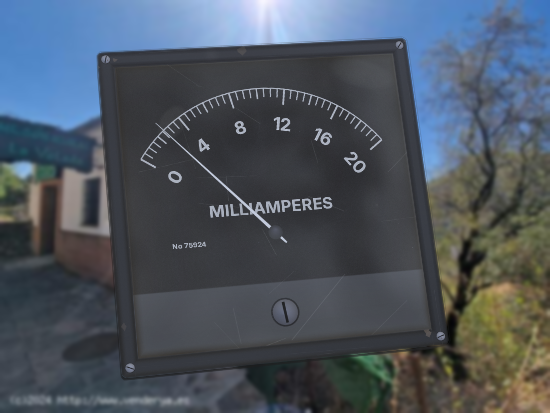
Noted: mA 2.5
